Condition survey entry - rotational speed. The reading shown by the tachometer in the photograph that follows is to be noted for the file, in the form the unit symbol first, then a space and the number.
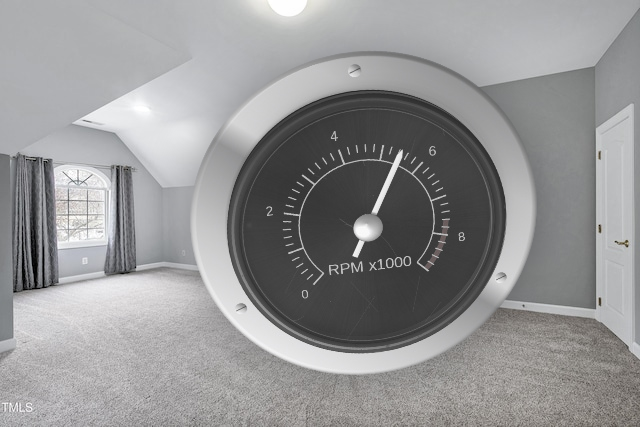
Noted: rpm 5400
